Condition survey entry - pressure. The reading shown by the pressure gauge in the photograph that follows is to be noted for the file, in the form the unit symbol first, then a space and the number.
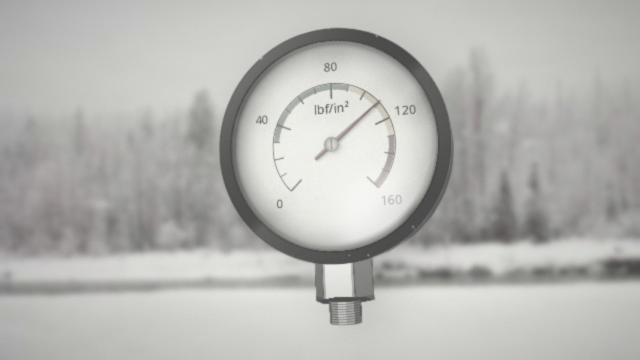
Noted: psi 110
